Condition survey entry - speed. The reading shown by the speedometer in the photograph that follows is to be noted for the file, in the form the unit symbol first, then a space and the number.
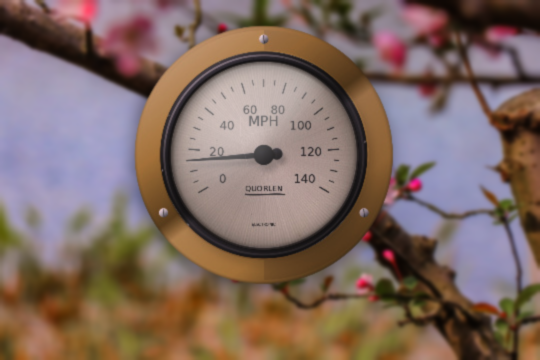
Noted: mph 15
